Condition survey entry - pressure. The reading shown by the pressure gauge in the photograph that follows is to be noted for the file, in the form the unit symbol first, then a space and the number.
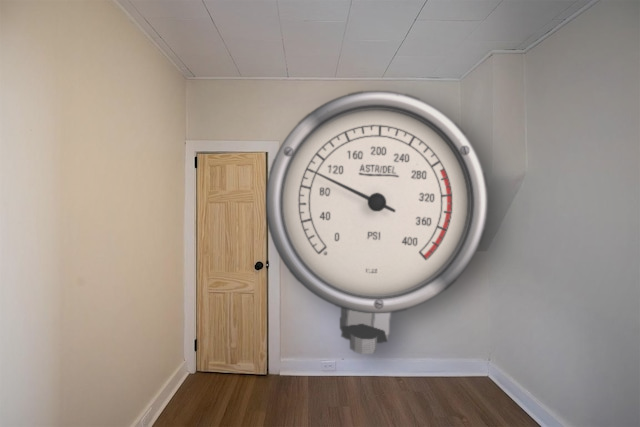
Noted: psi 100
